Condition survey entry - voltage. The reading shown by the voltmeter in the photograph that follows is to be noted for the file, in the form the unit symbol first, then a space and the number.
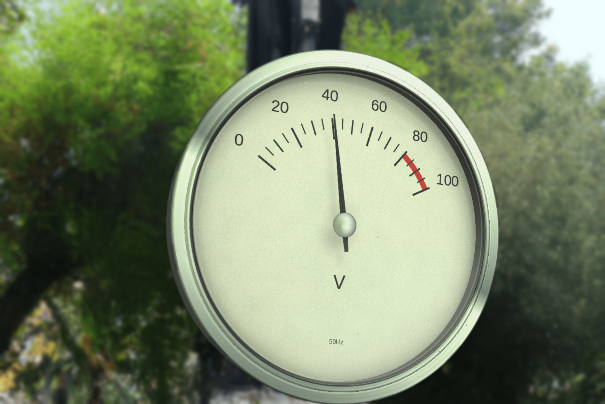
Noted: V 40
